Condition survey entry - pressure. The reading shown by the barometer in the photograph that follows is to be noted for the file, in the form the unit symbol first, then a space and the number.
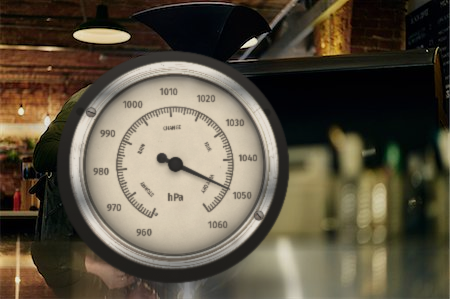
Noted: hPa 1050
